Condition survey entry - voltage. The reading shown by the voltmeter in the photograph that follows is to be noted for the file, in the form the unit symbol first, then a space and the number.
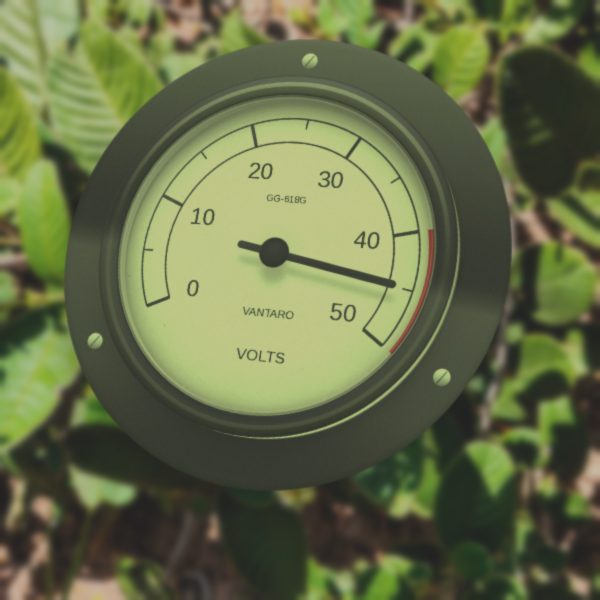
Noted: V 45
